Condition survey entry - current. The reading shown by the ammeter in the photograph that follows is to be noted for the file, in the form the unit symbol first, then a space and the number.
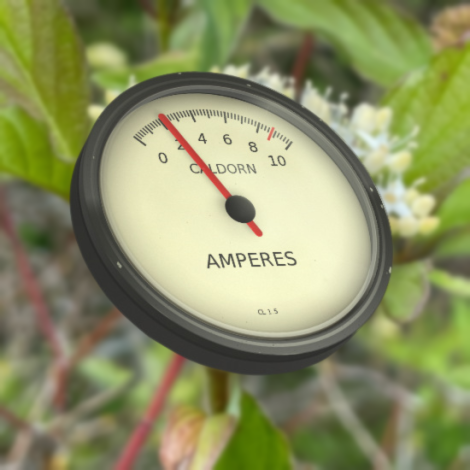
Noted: A 2
